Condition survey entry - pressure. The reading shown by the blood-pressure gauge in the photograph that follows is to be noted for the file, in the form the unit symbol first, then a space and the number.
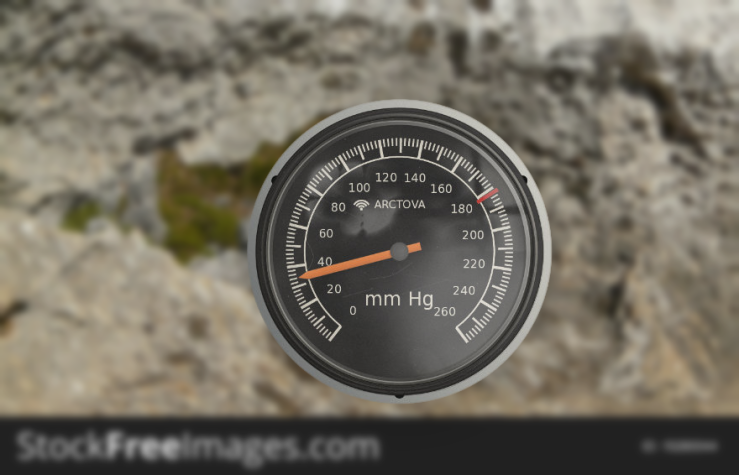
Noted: mmHg 34
